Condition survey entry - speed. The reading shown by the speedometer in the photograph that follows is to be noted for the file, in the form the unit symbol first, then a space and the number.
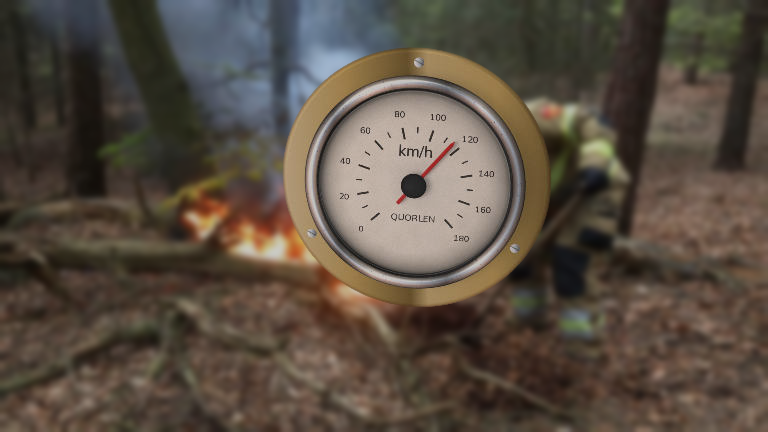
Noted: km/h 115
